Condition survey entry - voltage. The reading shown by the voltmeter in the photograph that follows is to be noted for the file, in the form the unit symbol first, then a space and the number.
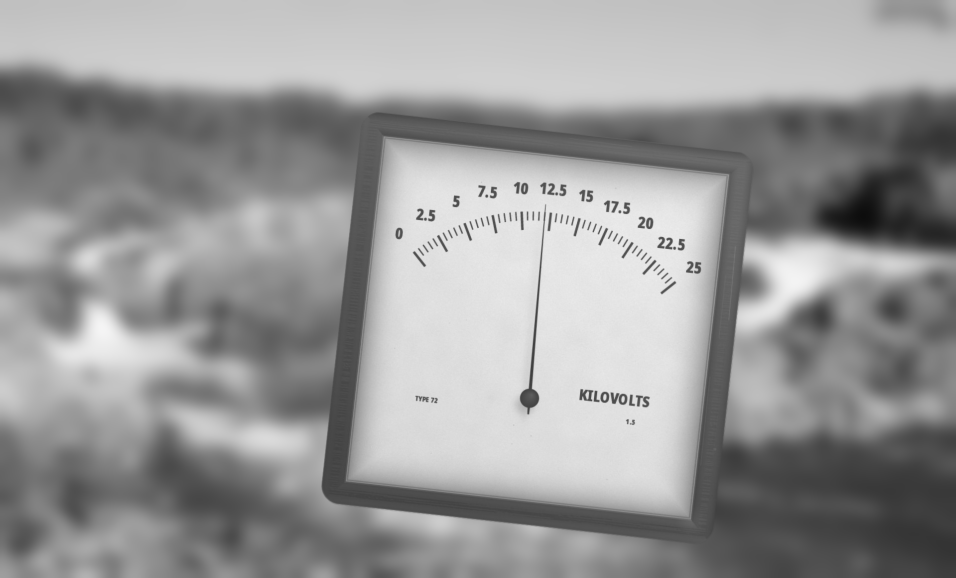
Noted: kV 12
